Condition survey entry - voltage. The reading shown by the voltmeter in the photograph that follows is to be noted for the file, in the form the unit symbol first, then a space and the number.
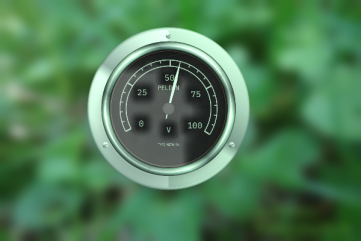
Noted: V 55
